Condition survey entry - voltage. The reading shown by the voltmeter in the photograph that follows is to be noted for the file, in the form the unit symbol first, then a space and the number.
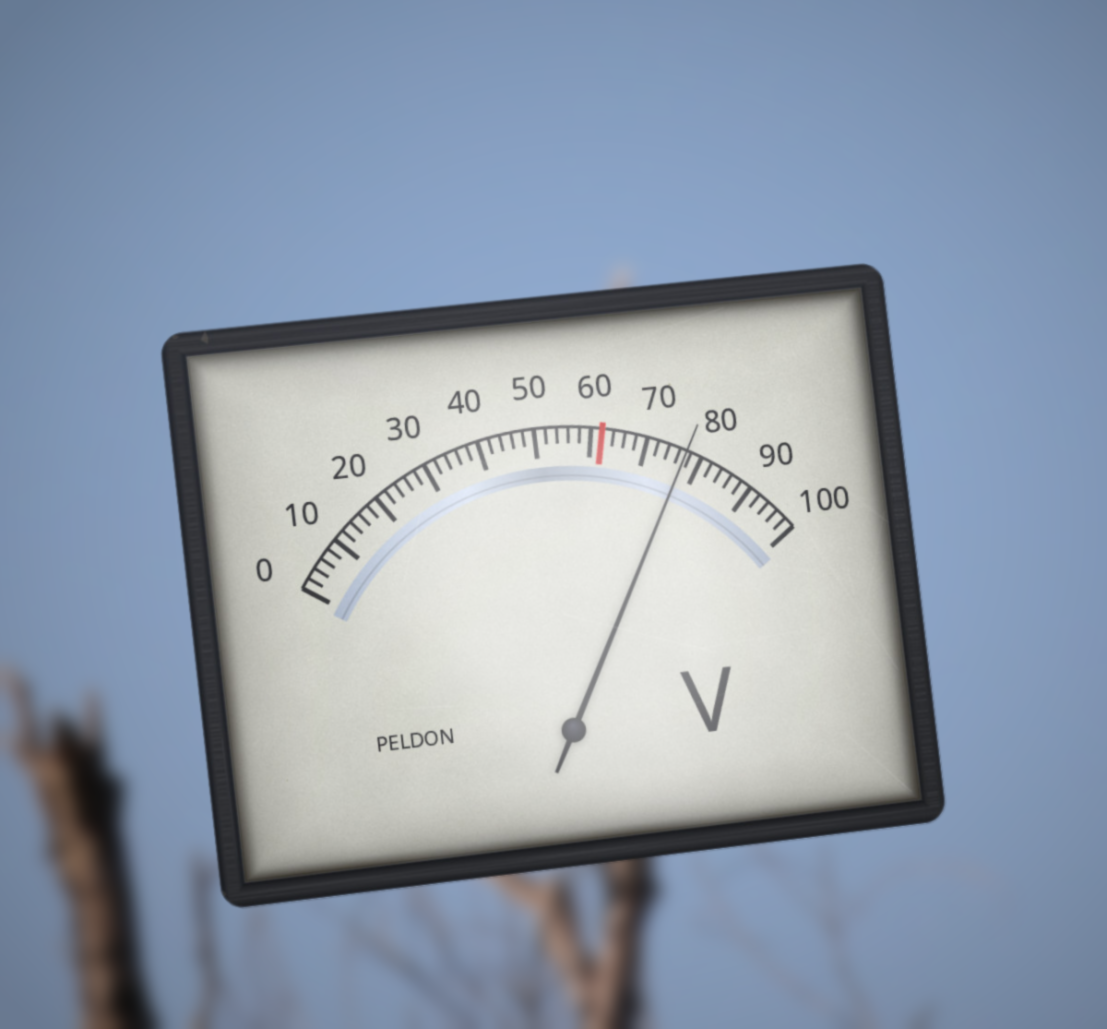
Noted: V 77
